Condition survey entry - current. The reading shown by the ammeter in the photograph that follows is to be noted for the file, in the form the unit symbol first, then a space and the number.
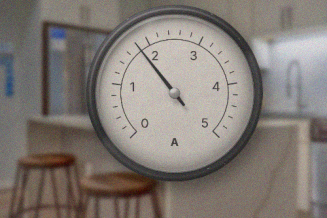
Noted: A 1.8
